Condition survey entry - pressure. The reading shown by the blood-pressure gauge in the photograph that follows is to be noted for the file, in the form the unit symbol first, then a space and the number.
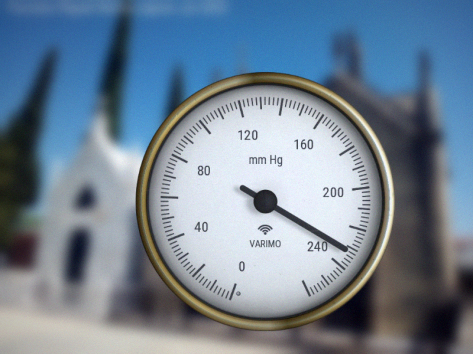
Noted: mmHg 232
